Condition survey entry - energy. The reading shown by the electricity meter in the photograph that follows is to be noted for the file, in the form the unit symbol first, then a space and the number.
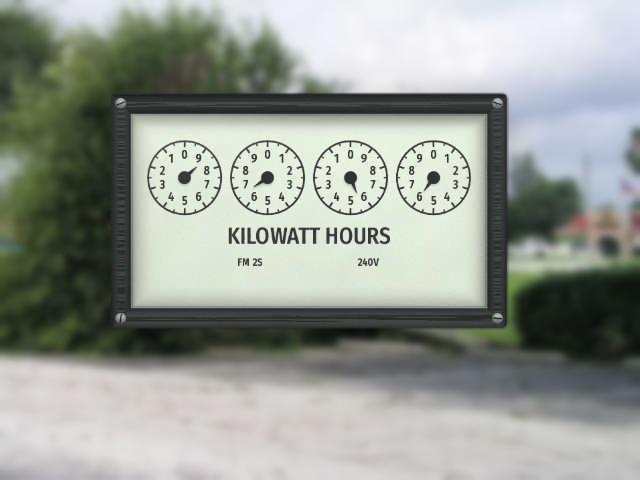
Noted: kWh 8656
